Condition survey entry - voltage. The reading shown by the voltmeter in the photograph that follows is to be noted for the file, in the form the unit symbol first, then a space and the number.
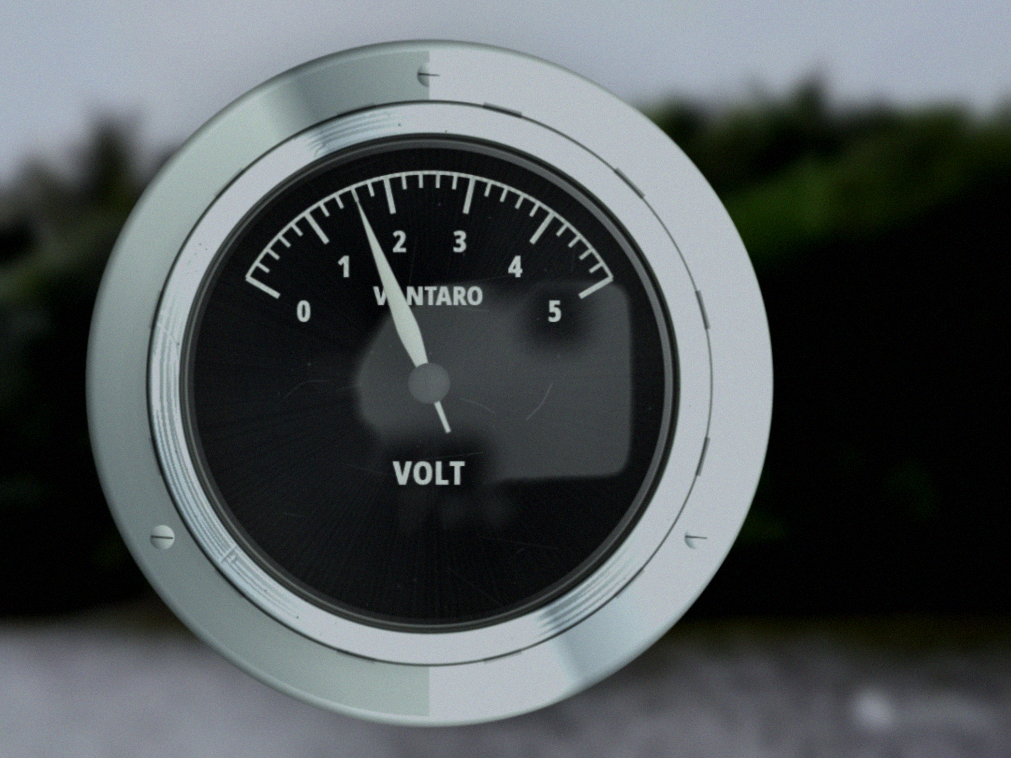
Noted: V 1.6
